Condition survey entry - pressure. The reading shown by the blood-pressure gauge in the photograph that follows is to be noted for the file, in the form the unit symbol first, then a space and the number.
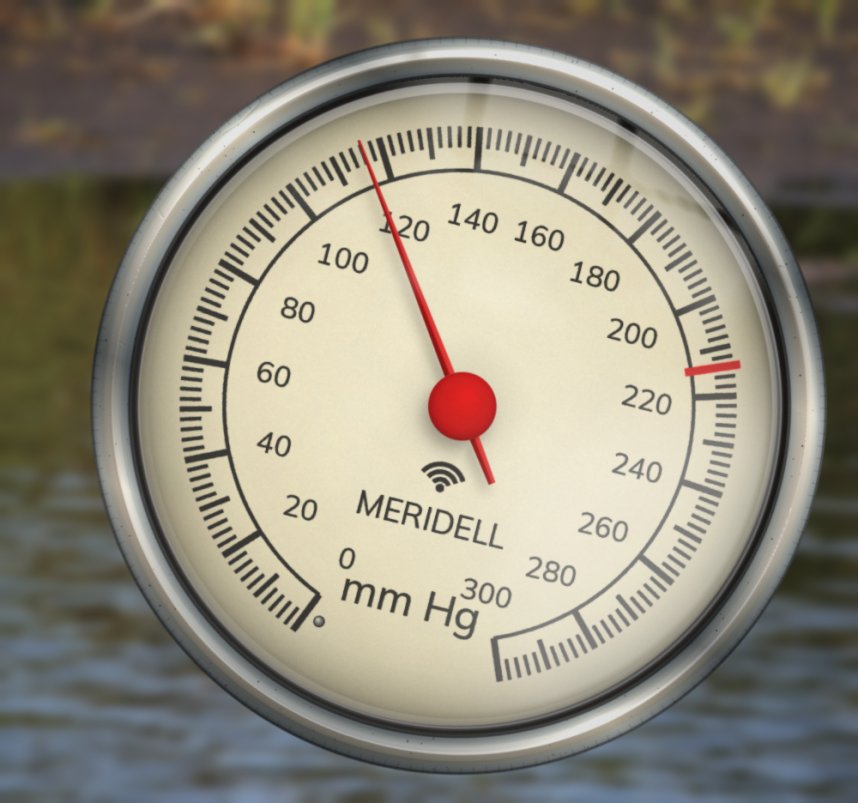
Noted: mmHg 116
